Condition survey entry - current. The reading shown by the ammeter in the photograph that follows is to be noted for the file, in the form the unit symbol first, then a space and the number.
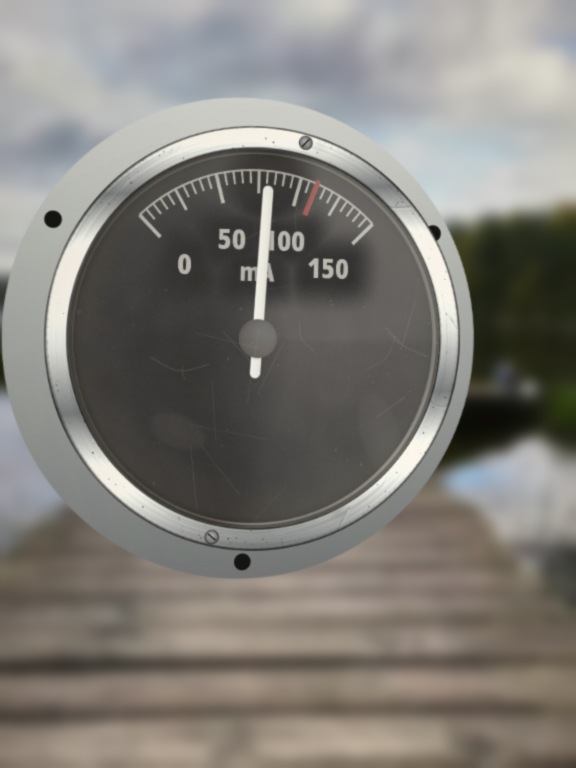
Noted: mA 80
